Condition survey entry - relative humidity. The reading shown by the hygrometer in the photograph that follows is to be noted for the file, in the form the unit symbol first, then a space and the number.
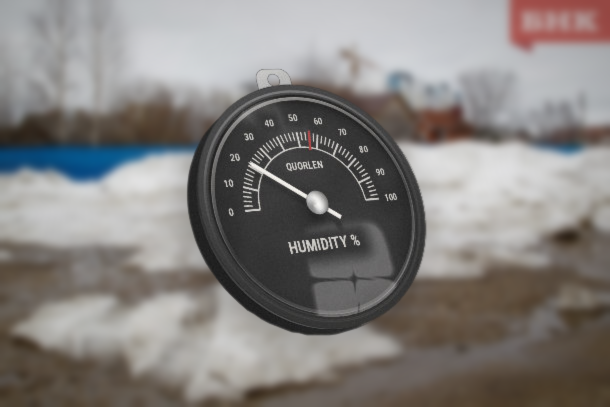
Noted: % 20
